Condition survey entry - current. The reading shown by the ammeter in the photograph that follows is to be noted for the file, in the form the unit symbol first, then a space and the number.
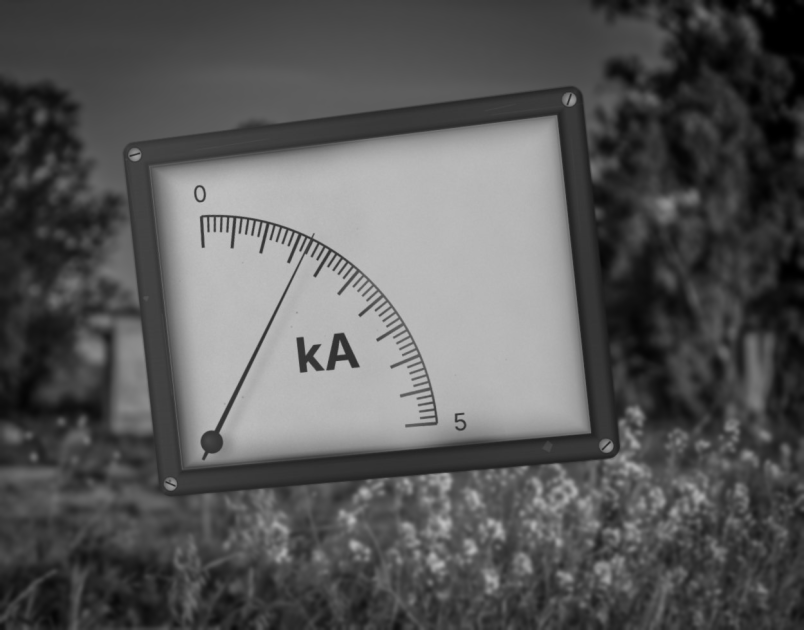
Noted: kA 1.7
